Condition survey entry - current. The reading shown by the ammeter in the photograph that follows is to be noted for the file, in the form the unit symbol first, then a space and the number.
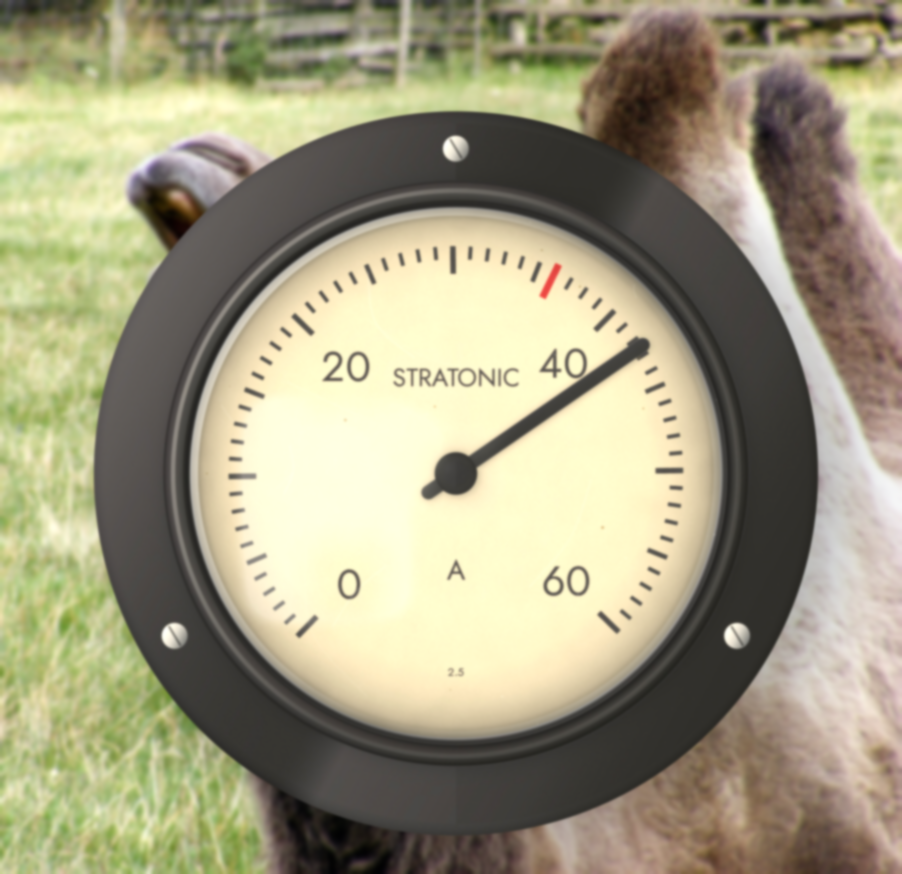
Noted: A 42.5
